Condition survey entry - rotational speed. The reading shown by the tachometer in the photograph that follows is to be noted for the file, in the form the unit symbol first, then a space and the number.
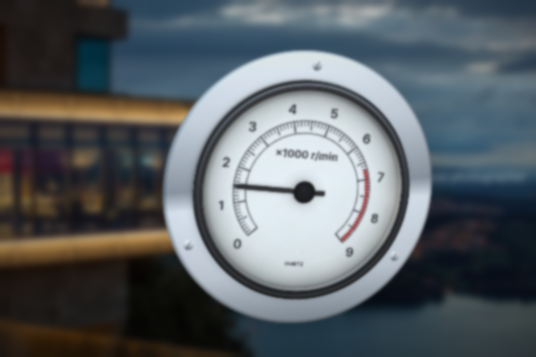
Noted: rpm 1500
